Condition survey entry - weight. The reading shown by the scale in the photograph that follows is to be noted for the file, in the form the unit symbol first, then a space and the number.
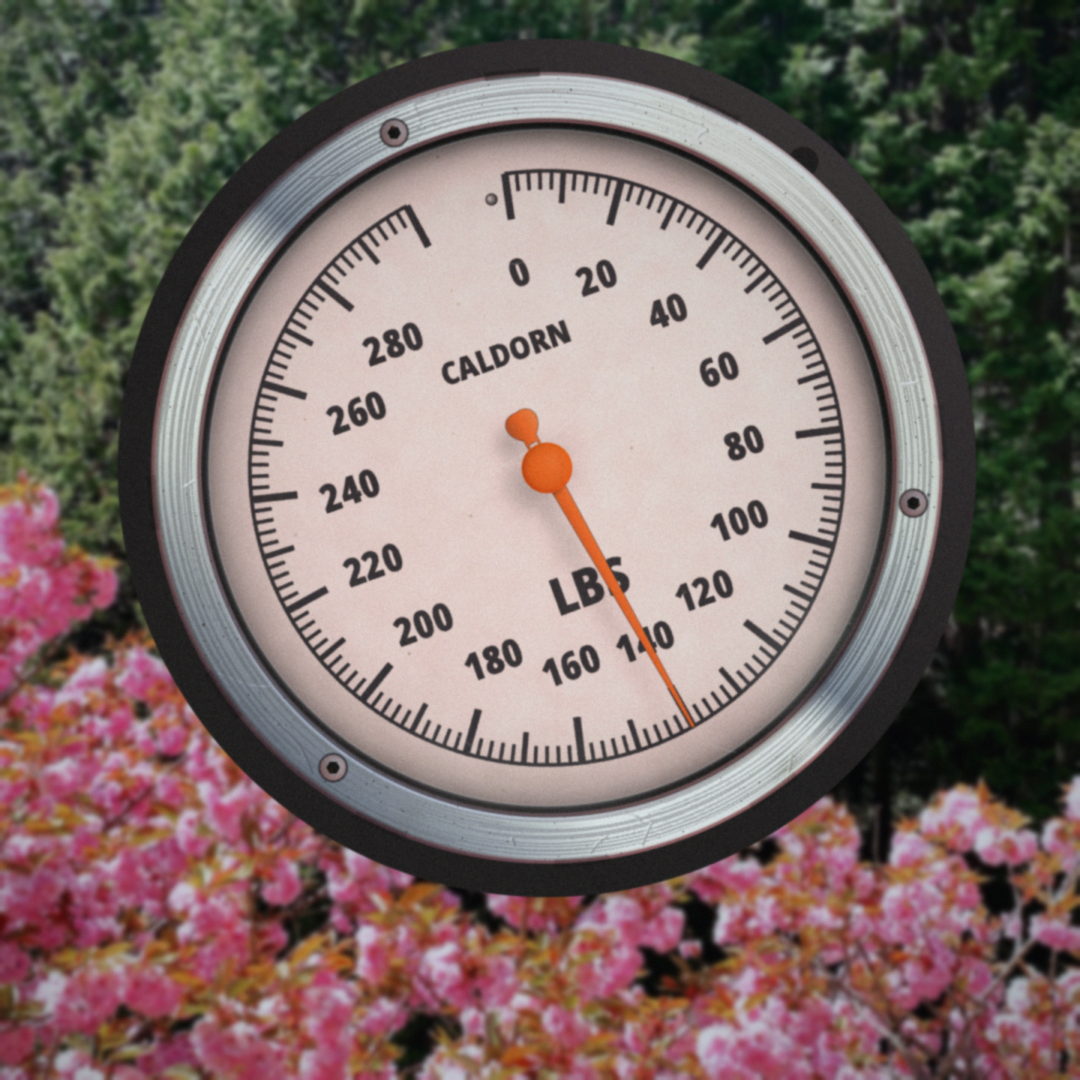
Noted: lb 140
